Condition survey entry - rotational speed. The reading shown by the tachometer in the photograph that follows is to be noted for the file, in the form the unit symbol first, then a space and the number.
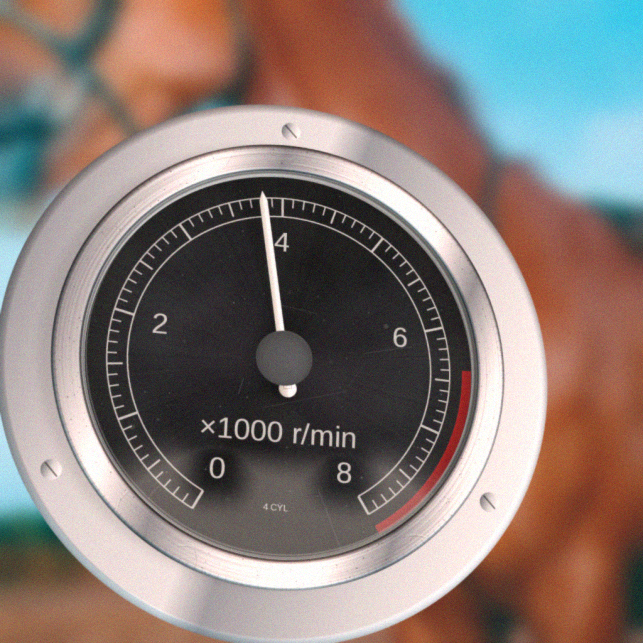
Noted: rpm 3800
